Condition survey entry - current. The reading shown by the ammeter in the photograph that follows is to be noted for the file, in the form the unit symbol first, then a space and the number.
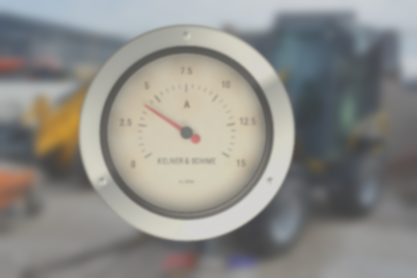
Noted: A 4
